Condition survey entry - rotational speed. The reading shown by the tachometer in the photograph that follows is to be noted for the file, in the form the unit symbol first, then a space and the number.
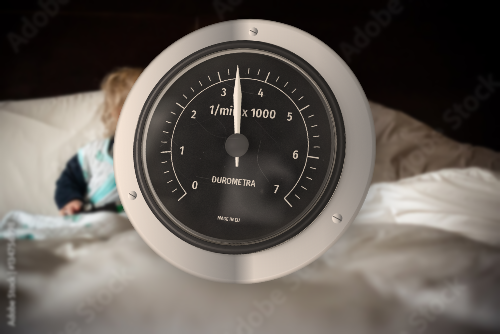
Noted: rpm 3400
